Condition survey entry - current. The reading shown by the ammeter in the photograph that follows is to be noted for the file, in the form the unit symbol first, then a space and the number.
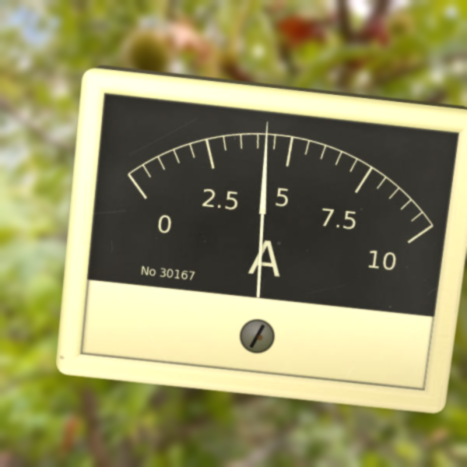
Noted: A 4.25
